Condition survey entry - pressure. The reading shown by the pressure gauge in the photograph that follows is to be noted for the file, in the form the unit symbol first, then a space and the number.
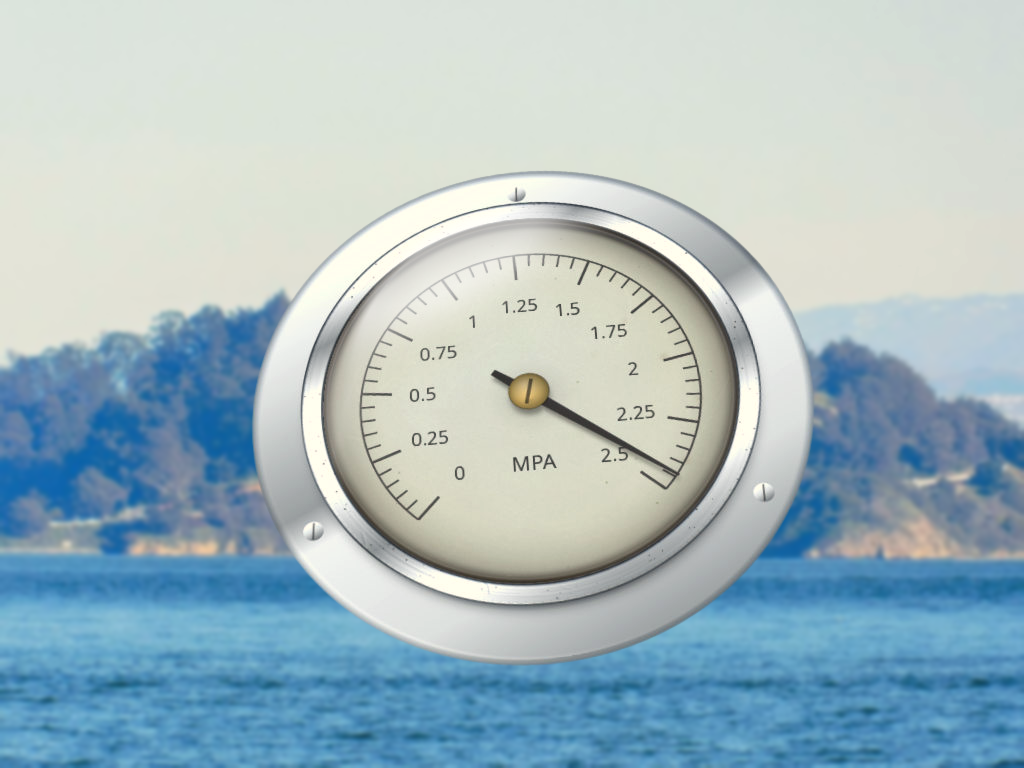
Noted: MPa 2.45
